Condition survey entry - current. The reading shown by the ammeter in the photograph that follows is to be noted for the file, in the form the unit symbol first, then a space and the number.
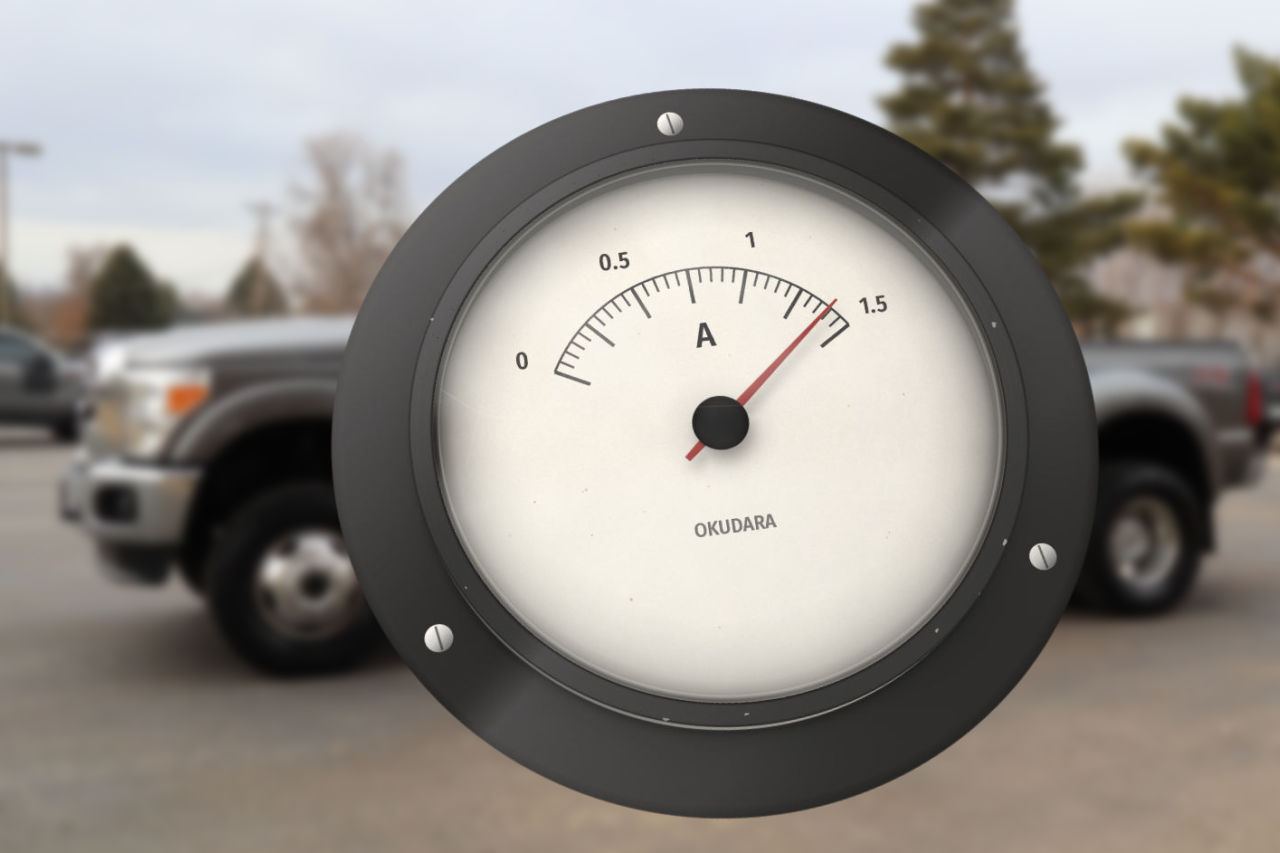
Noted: A 1.4
